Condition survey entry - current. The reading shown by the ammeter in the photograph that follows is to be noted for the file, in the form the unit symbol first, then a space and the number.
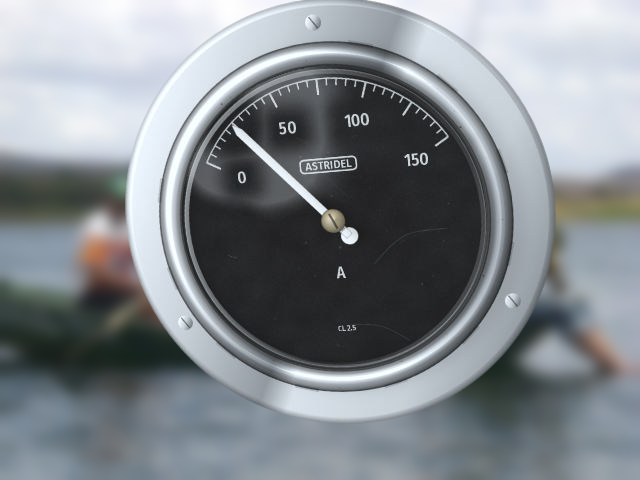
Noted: A 25
